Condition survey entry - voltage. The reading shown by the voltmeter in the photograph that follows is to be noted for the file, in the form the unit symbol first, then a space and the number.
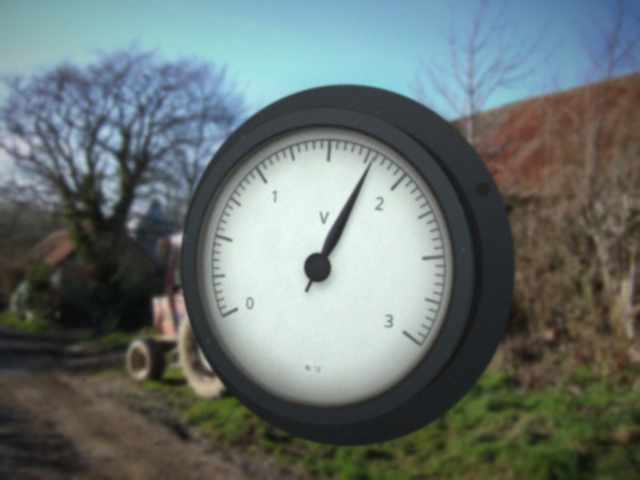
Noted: V 1.8
